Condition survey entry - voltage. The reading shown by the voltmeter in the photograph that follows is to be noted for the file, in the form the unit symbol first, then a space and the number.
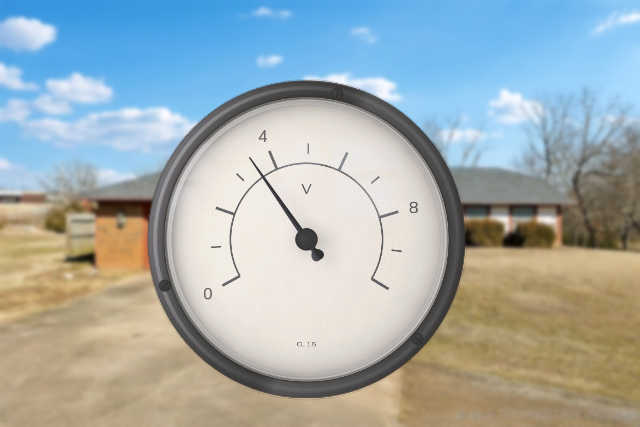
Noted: V 3.5
